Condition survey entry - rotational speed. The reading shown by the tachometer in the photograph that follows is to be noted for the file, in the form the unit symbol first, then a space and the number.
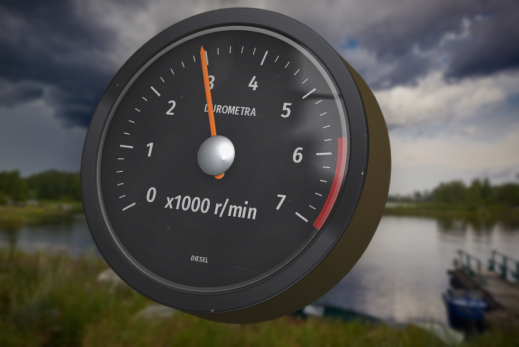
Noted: rpm 3000
